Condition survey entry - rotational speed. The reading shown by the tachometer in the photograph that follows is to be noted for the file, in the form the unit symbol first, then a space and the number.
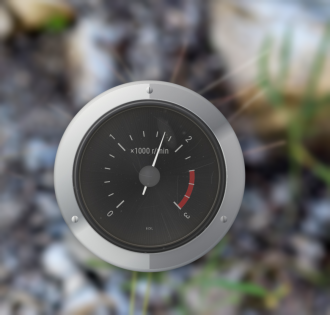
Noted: rpm 1700
